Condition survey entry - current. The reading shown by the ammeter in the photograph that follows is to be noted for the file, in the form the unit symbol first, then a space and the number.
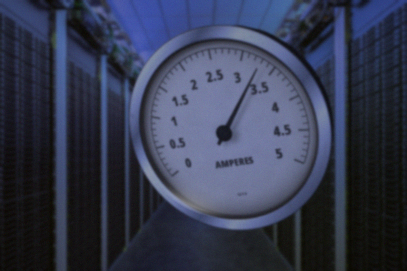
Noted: A 3.3
